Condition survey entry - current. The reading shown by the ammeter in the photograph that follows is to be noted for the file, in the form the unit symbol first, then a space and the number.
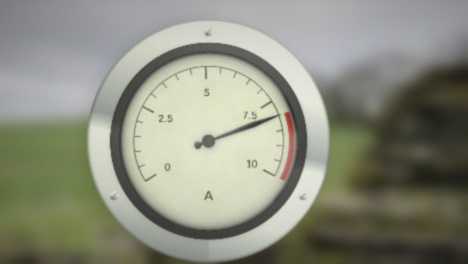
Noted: A 8
